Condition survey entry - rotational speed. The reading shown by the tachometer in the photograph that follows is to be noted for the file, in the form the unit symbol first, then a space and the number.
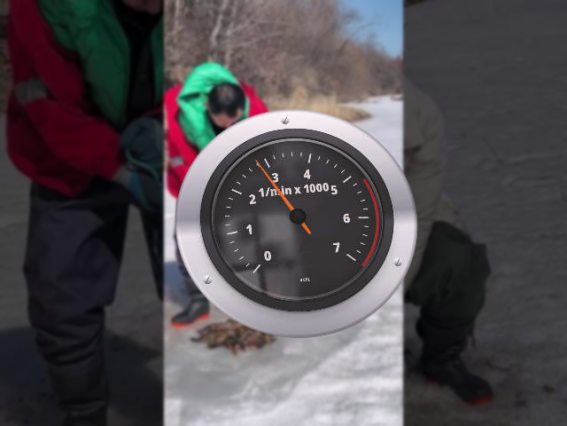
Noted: rpm 2800
